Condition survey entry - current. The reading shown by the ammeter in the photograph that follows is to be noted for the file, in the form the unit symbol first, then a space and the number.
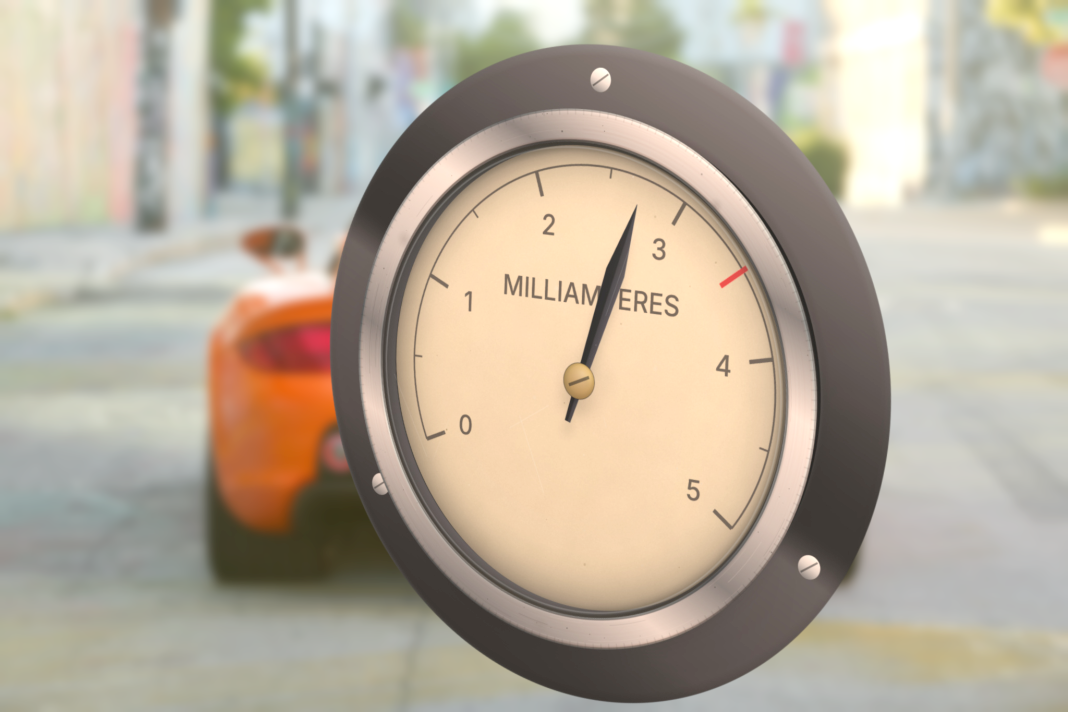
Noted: mA 2.75
